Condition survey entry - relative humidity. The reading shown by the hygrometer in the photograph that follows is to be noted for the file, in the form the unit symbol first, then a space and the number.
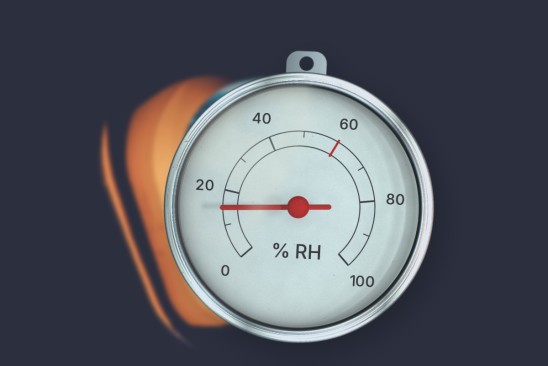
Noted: % 15
